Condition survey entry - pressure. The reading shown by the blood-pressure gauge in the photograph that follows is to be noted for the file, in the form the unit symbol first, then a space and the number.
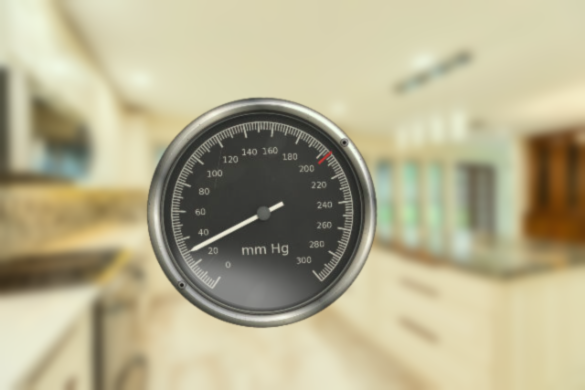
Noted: mmHg 30
